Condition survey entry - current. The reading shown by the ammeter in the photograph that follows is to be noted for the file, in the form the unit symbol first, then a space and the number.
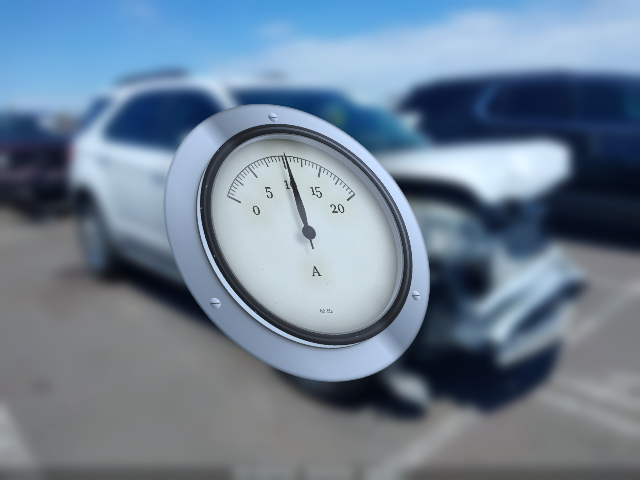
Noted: A 10
